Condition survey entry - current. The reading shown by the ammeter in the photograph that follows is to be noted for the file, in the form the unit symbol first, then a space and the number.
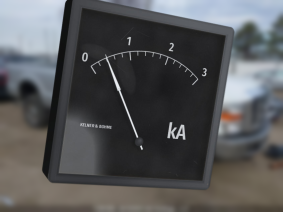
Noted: kA 0.4
